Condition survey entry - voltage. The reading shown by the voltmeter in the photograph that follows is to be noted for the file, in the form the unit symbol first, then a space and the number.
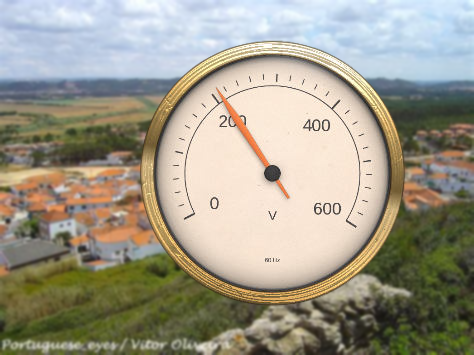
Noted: V 210
